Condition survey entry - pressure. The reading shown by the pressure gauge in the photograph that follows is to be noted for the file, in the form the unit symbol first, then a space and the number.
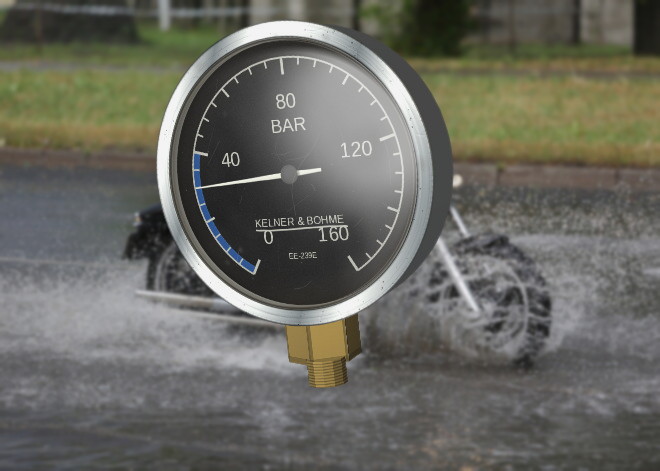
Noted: bar 30
